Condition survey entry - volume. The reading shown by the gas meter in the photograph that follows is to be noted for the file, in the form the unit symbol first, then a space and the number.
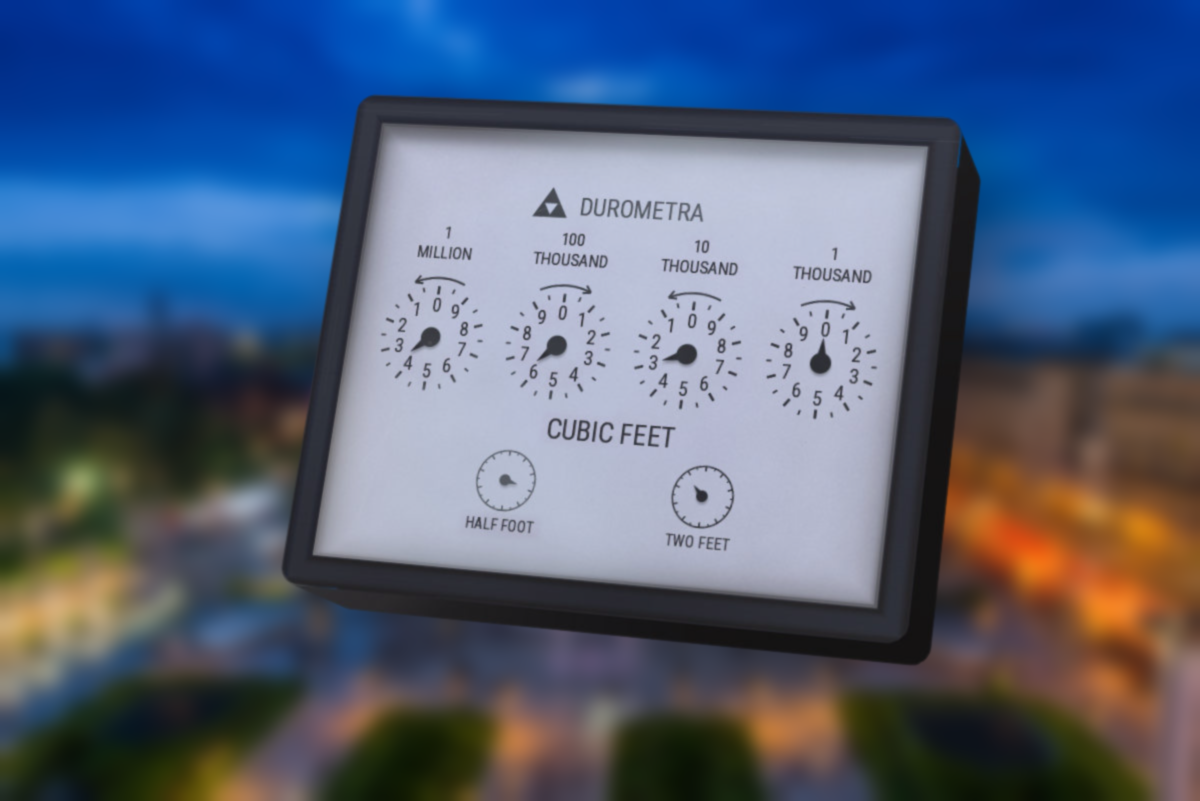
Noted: ft³ 363000
